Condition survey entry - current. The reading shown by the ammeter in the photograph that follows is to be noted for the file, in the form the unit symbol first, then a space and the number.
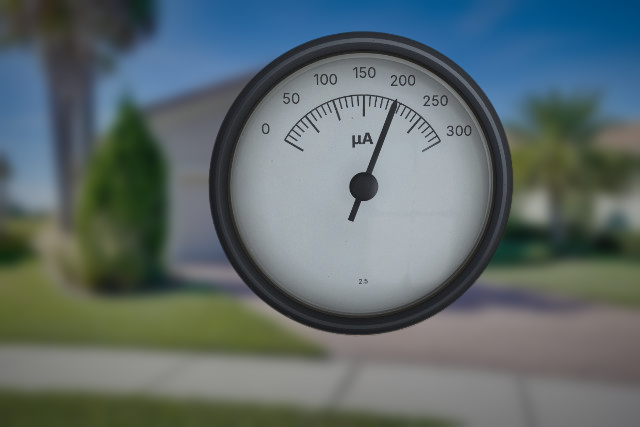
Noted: µA 200
